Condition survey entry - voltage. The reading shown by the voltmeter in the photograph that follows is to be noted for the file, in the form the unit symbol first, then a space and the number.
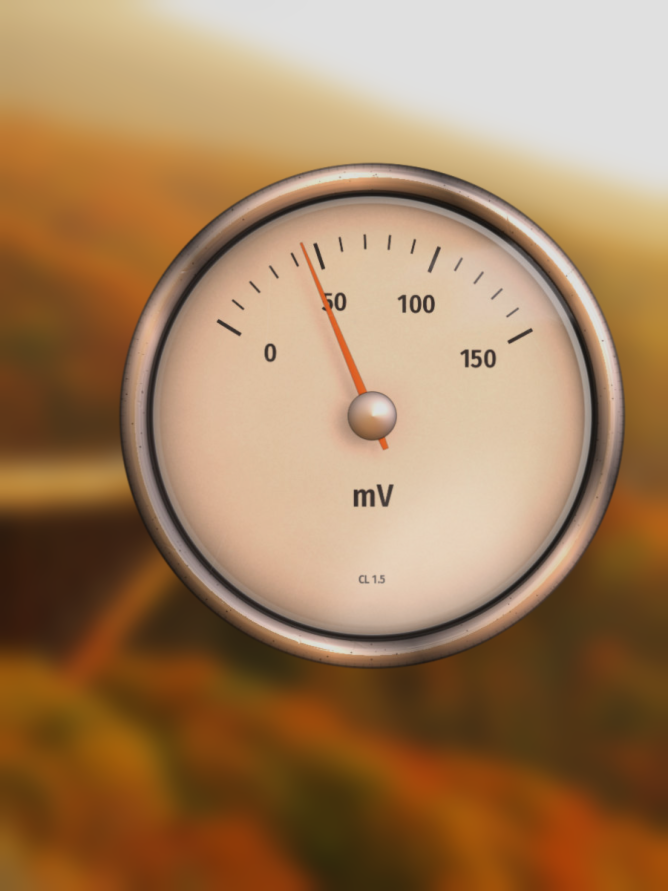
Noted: mV 45
